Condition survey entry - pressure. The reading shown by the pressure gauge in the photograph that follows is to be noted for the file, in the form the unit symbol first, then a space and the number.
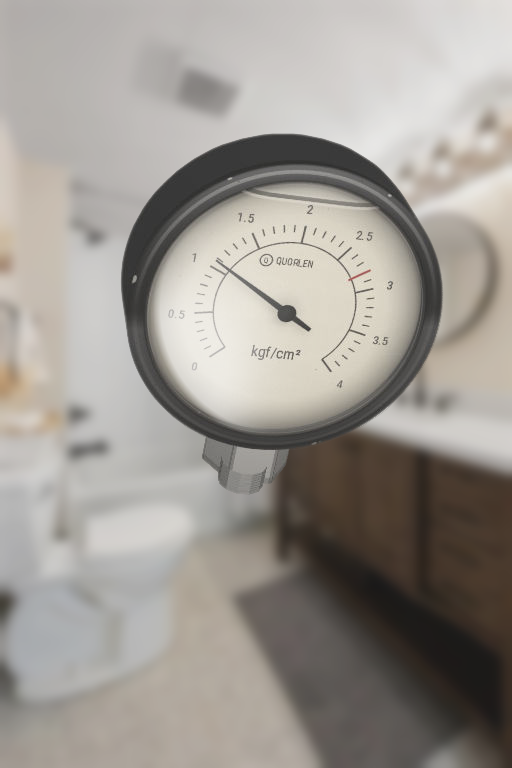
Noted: kg/cm² 1.1
